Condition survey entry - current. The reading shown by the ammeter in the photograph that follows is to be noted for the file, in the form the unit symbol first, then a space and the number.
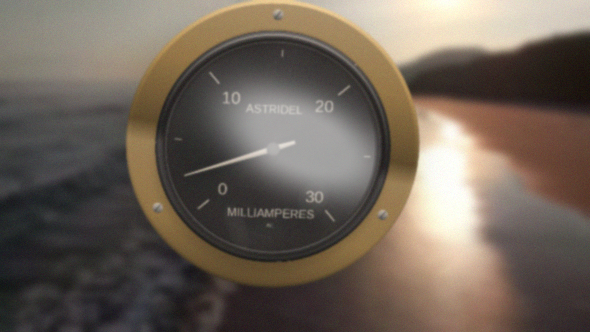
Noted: mA 2.5
